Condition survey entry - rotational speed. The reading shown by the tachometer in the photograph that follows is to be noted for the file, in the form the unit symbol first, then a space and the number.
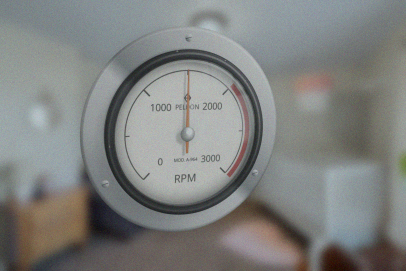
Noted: rpm 1500
